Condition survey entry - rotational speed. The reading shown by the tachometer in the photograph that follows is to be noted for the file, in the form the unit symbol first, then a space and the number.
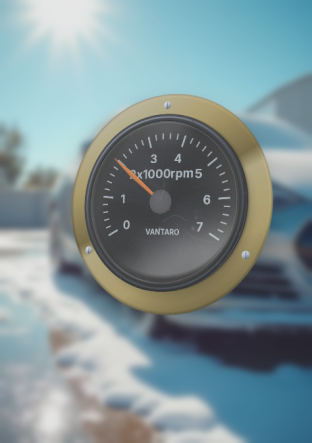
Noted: rpm 2000
